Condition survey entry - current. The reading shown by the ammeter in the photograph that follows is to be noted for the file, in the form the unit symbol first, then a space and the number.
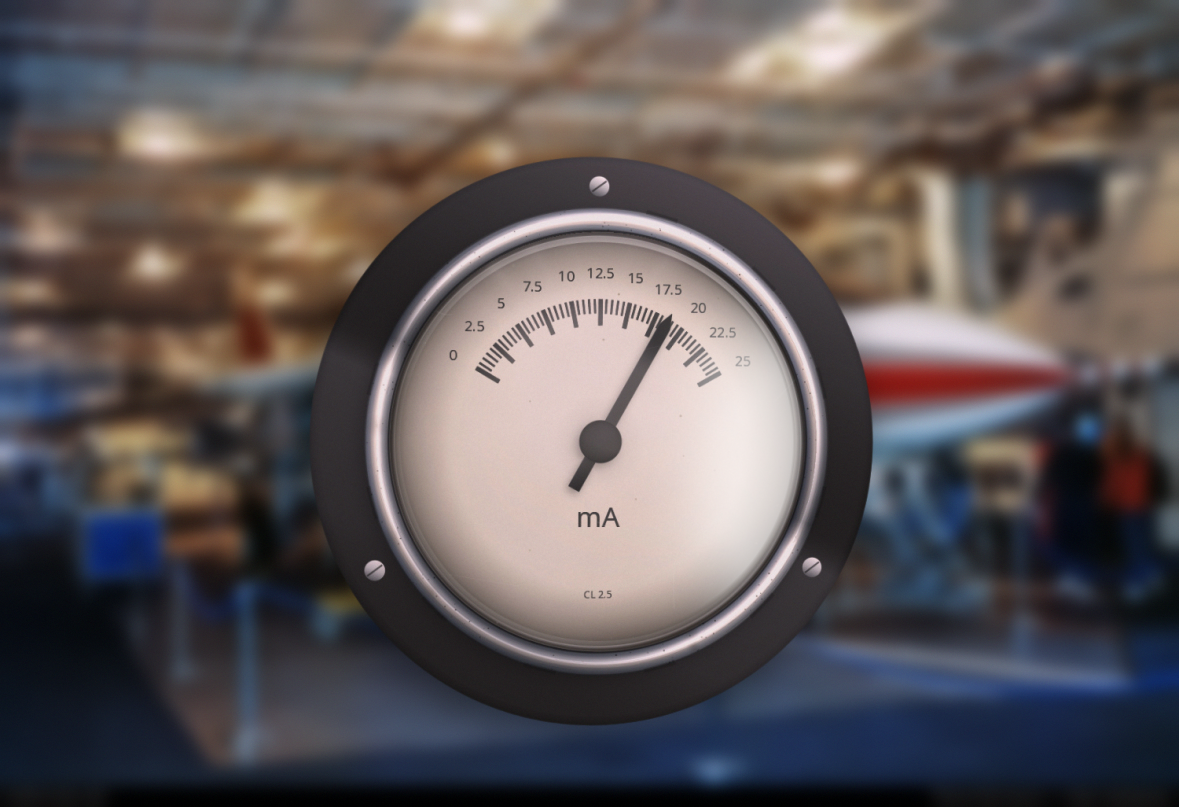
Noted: mA 18.5
